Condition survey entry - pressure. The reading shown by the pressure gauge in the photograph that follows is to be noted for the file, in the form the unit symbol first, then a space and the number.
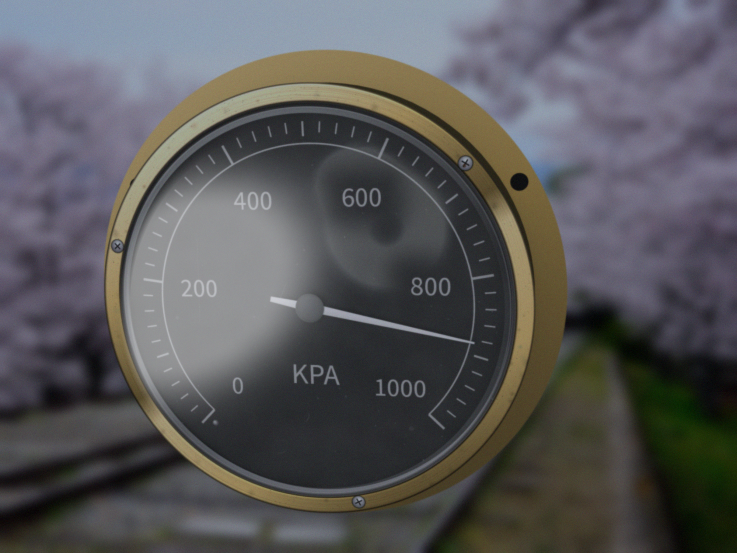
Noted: kPa 880
